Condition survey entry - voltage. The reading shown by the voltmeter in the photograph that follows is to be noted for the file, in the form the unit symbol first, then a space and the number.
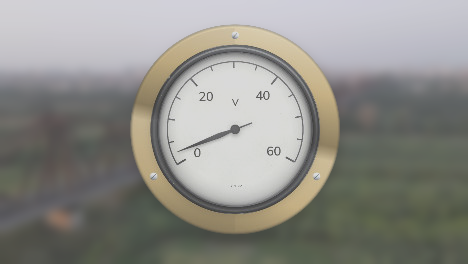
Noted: V 2.5
